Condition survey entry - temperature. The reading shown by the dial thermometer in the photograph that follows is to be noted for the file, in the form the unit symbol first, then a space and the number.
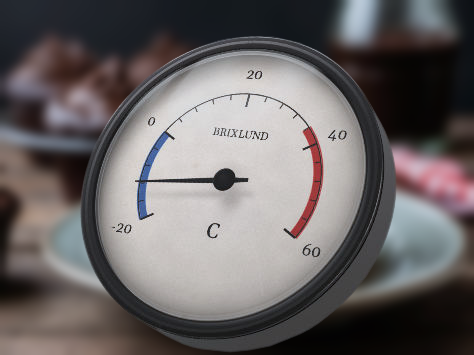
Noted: °C -12
